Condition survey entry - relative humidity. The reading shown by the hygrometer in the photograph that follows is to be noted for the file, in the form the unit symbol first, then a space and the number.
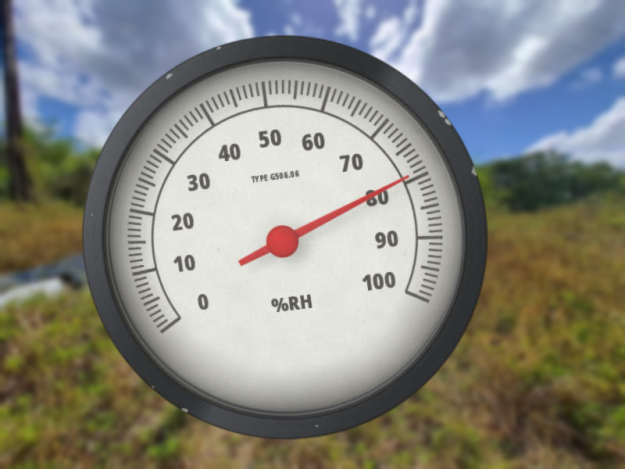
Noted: % 79
